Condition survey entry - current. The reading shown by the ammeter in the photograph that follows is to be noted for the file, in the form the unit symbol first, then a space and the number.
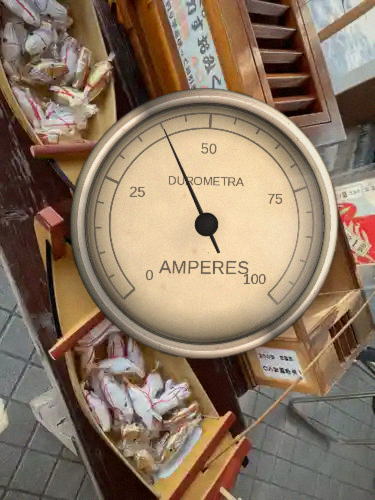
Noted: A 40
